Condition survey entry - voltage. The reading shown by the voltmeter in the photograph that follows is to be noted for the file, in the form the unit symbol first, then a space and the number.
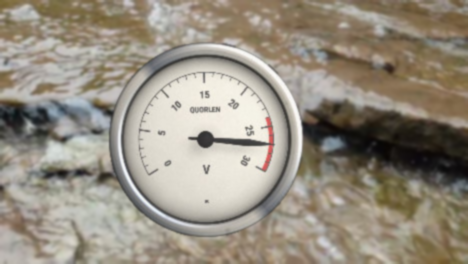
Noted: V 27
